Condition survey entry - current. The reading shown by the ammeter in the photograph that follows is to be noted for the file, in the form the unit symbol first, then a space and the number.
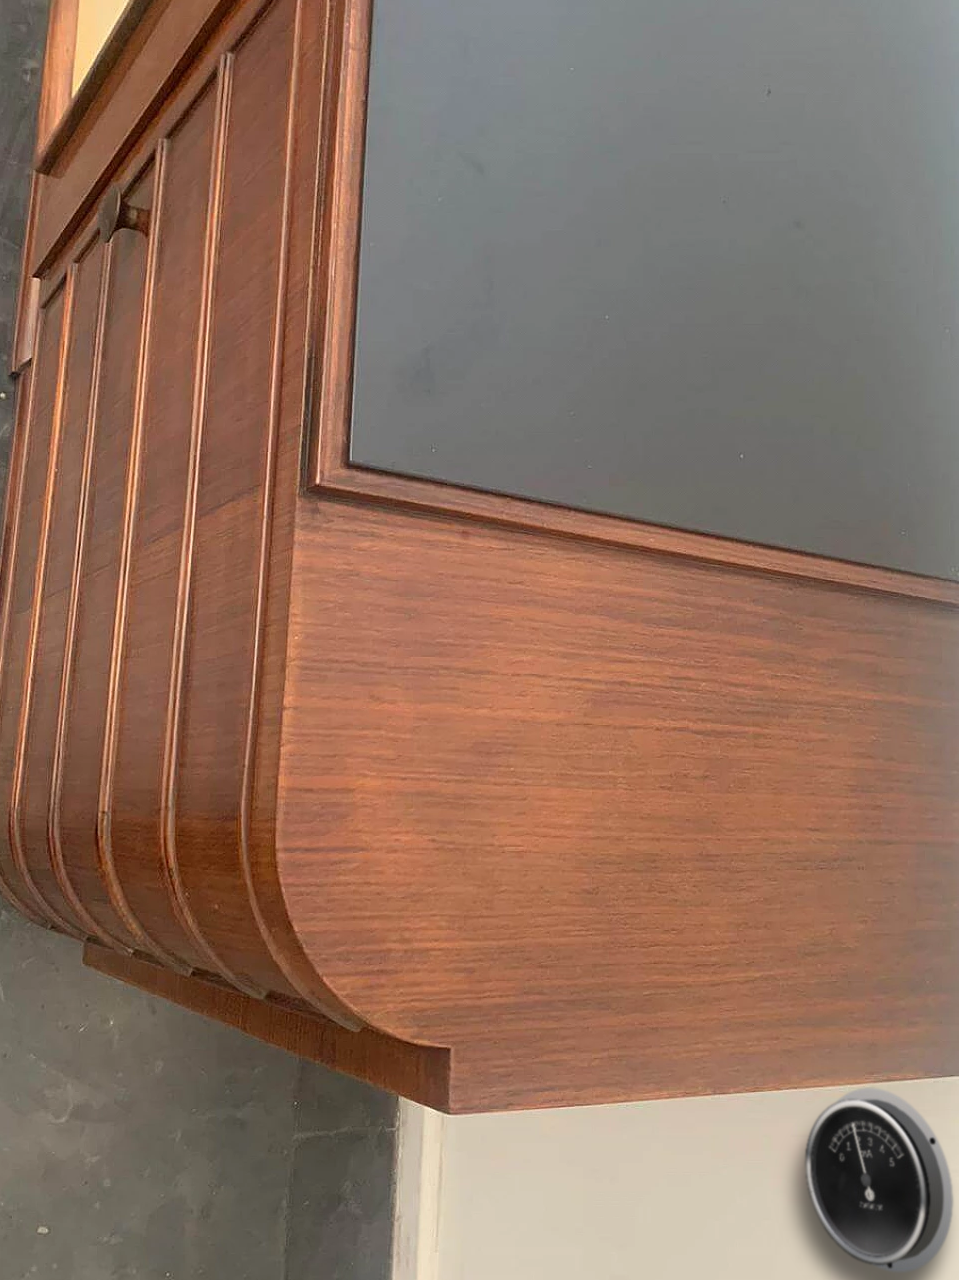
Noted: mA 2
